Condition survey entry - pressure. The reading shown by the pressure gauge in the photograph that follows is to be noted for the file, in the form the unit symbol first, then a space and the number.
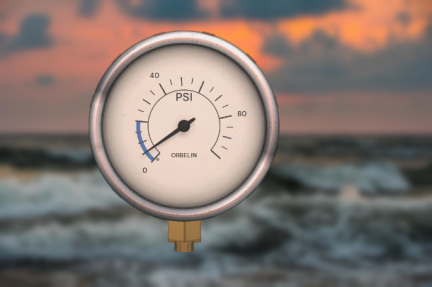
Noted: psi 5
